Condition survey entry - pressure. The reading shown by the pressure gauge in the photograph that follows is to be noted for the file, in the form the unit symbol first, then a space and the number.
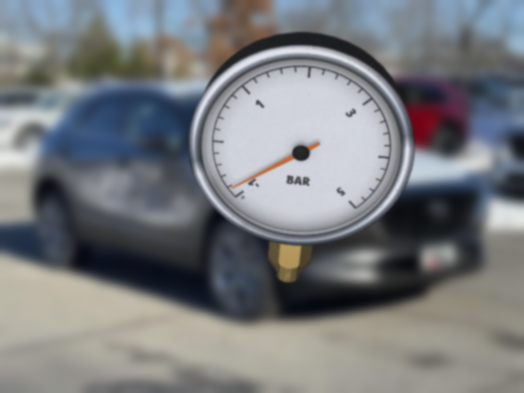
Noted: bar -0.8
